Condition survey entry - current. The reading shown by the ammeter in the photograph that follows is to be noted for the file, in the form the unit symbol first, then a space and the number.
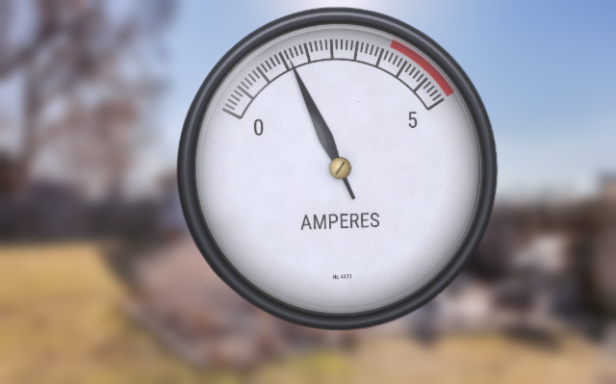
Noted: A 1.6
